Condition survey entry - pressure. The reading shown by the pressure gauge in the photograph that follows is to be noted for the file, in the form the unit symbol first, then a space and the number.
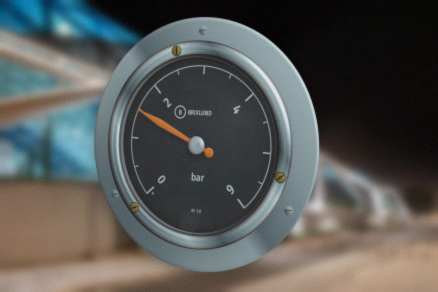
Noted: bar 1.5
